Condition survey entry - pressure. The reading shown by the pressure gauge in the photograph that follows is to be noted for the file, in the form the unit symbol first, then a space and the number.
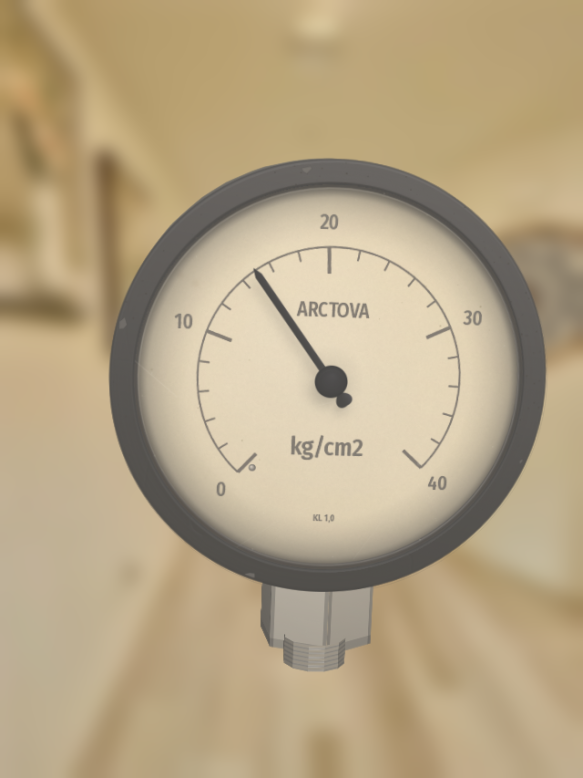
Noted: kg/cm² 15
